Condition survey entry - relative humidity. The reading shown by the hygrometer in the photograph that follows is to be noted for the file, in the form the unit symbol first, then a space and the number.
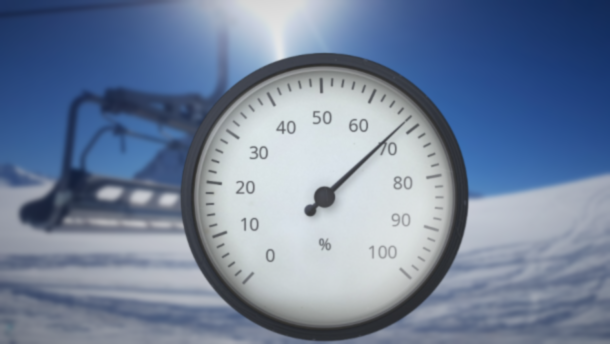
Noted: % 68
